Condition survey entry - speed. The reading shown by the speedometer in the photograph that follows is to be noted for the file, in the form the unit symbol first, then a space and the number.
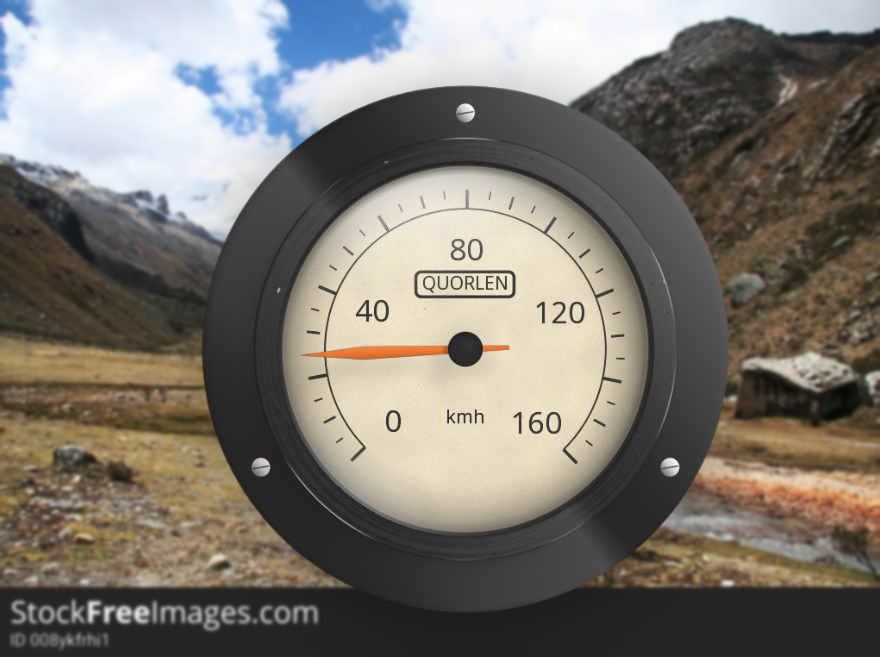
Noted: km/h 25
